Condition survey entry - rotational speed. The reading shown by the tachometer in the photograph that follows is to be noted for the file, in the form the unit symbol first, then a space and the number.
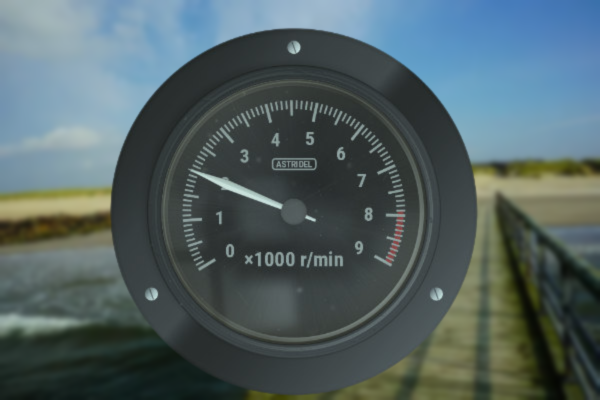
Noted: rpm 2000
